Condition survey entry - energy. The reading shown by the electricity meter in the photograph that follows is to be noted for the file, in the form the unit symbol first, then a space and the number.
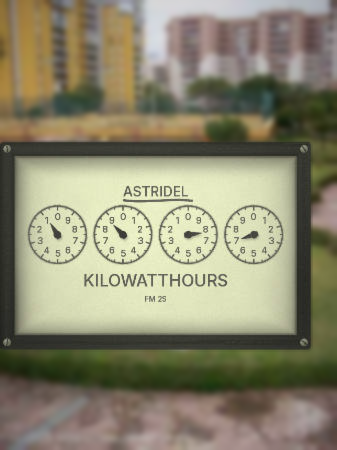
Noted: kWh 877
